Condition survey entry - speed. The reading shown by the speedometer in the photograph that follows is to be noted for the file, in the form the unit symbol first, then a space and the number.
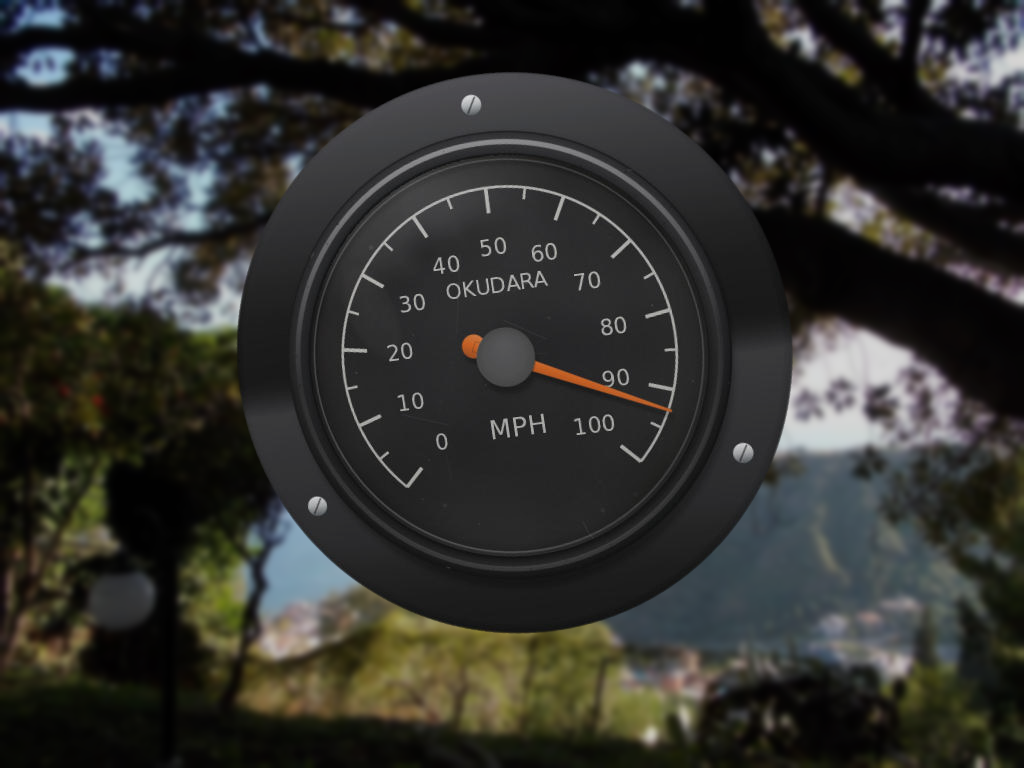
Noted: mph 92.5
